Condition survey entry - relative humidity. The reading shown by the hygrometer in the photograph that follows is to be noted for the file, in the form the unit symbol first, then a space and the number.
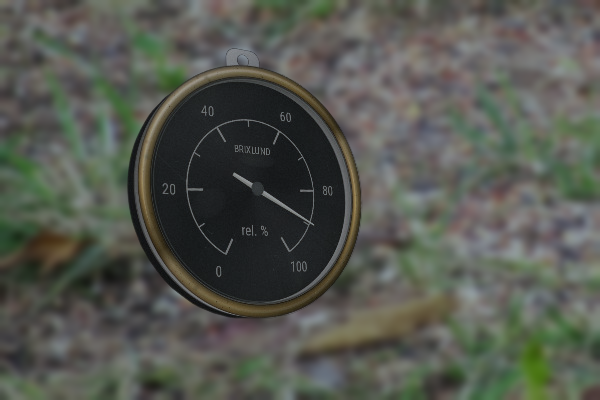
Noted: % 90
